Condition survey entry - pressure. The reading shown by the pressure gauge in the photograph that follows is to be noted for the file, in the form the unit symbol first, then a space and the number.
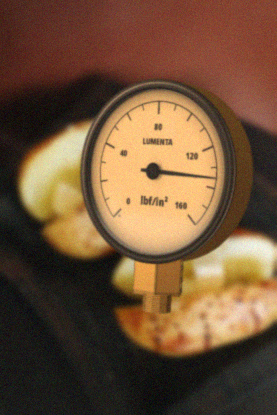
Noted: psi 135
